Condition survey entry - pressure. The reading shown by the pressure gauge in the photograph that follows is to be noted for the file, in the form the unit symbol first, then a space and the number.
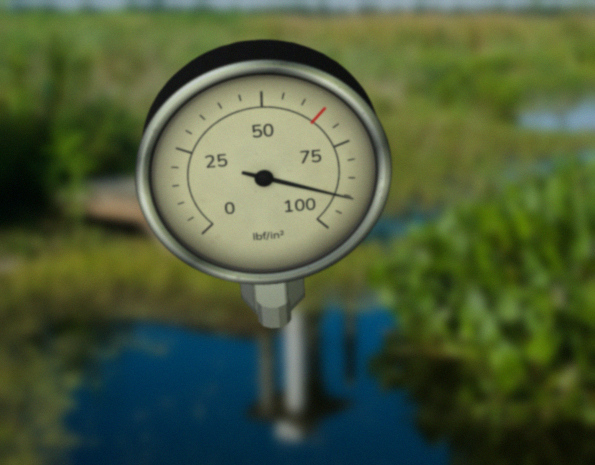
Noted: psi 90
